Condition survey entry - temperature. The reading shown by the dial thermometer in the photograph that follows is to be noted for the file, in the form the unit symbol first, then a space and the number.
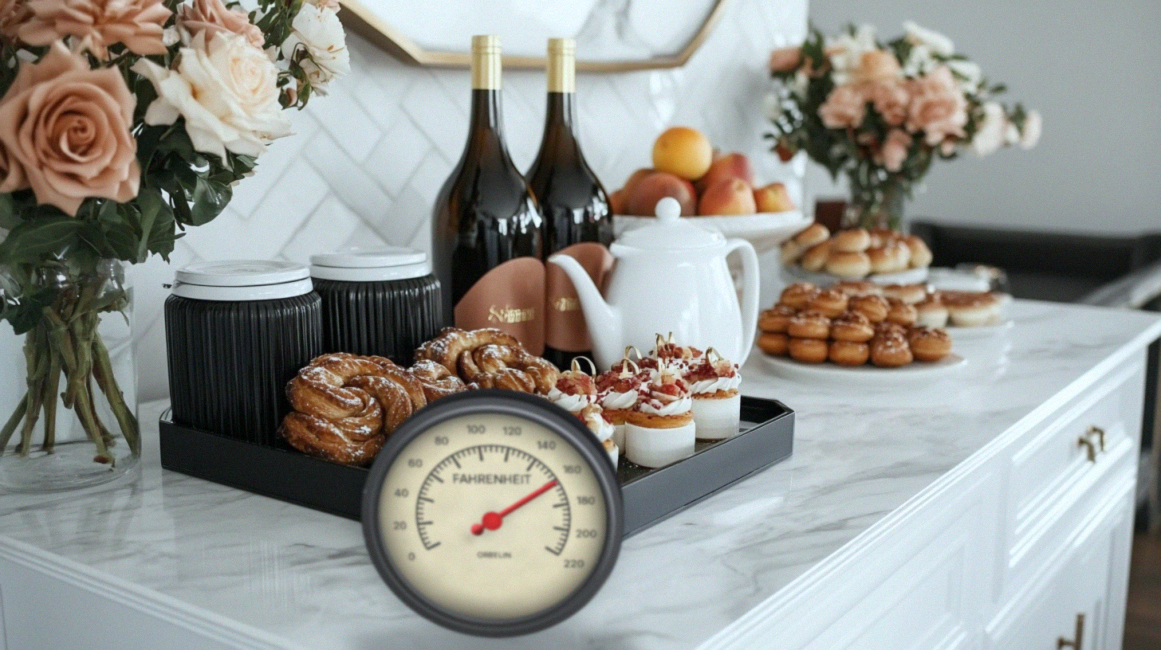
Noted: °F 160
